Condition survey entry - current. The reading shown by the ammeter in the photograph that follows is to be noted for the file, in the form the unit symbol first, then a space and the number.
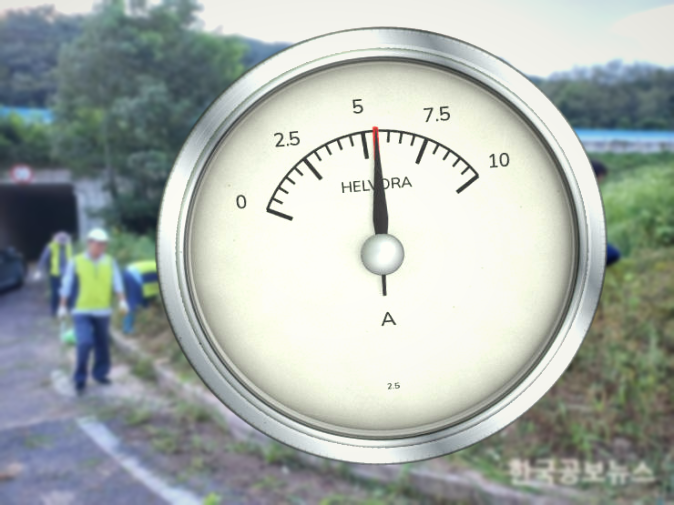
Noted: A 5.5
